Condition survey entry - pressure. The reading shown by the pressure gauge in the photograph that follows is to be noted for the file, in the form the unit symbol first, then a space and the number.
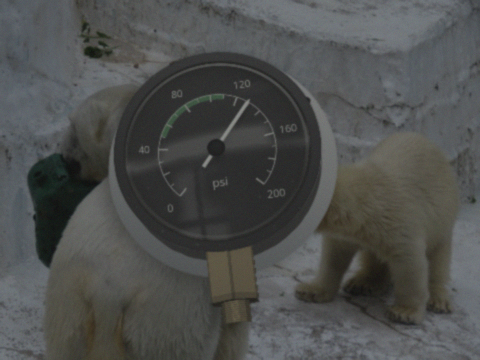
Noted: psi 130
